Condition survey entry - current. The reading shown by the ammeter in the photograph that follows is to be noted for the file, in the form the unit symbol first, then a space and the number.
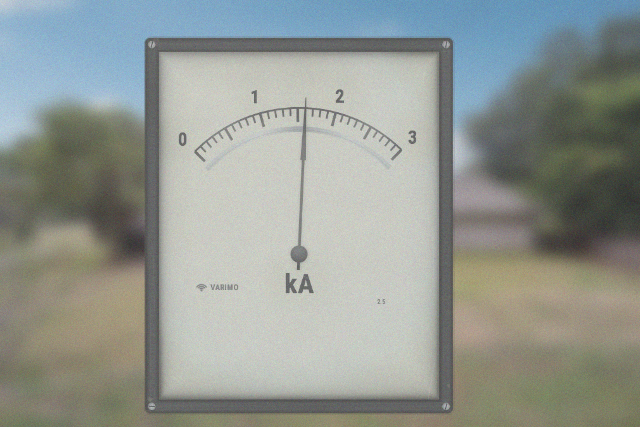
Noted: kA 1.6
